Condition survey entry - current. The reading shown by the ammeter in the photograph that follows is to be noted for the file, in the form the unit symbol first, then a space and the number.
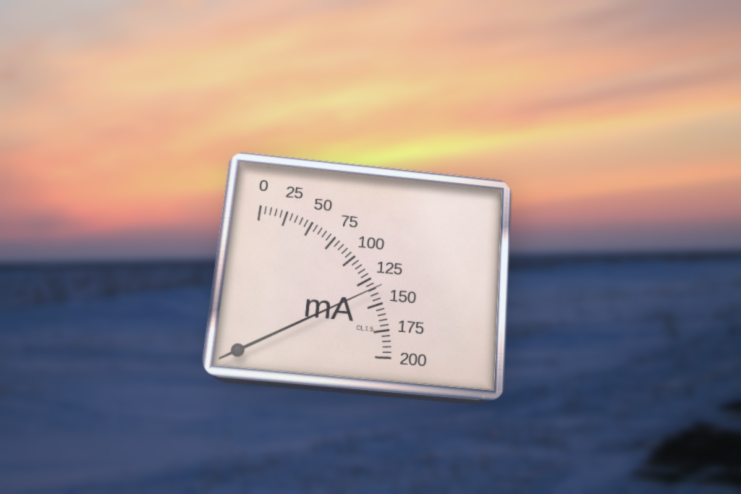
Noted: mA 135
